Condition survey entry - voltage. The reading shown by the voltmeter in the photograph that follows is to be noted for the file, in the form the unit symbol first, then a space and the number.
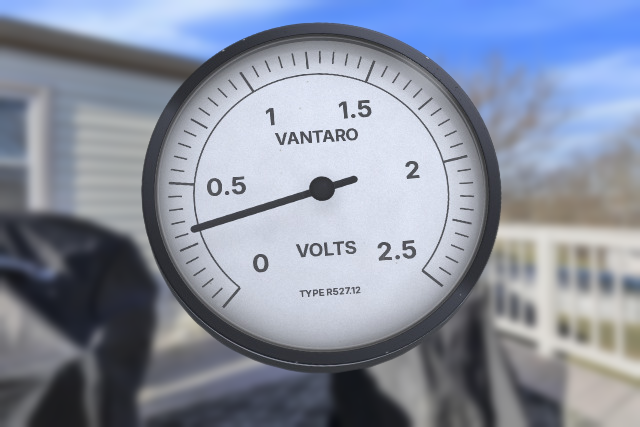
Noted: V 0.3
